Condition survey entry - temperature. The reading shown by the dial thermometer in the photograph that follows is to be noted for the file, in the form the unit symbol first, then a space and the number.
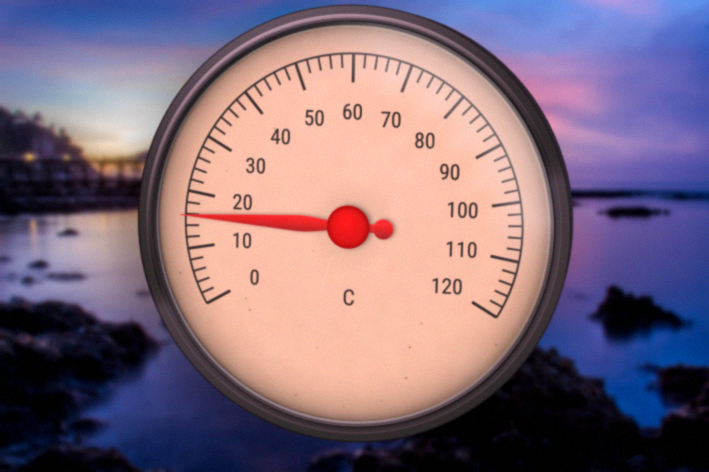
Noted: °C 16
